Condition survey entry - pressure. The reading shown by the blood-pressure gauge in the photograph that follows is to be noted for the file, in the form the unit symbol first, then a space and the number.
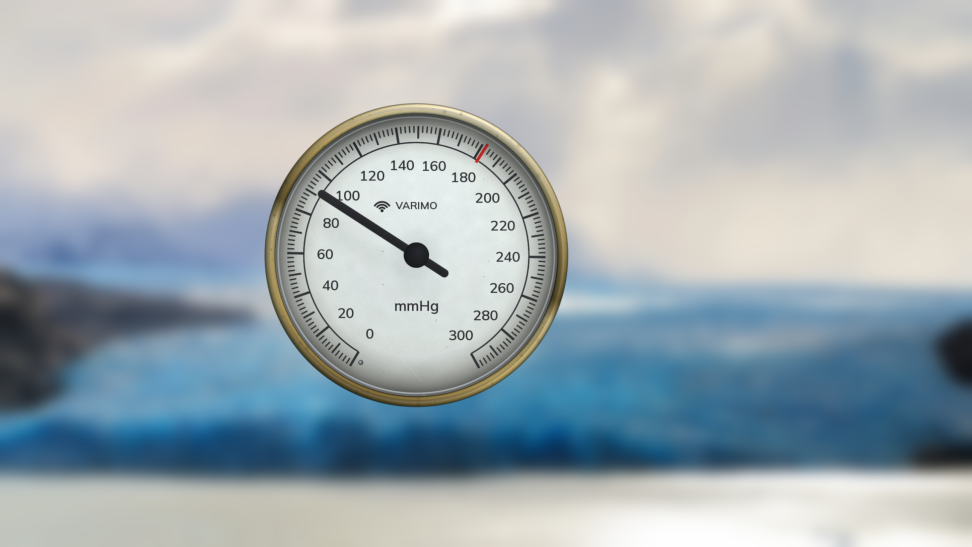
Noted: mmHg 92
